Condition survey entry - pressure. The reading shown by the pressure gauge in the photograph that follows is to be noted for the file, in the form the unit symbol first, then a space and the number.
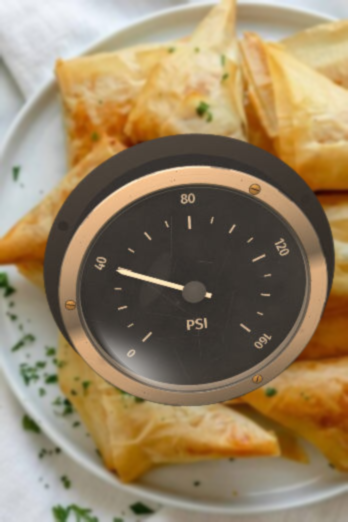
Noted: psi 40
